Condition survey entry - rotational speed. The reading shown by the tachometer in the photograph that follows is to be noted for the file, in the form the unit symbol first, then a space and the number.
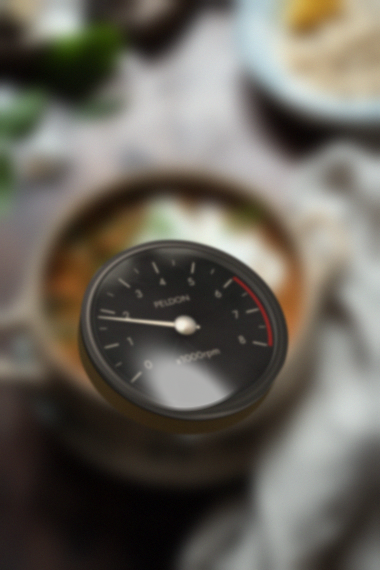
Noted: rpm 1750
